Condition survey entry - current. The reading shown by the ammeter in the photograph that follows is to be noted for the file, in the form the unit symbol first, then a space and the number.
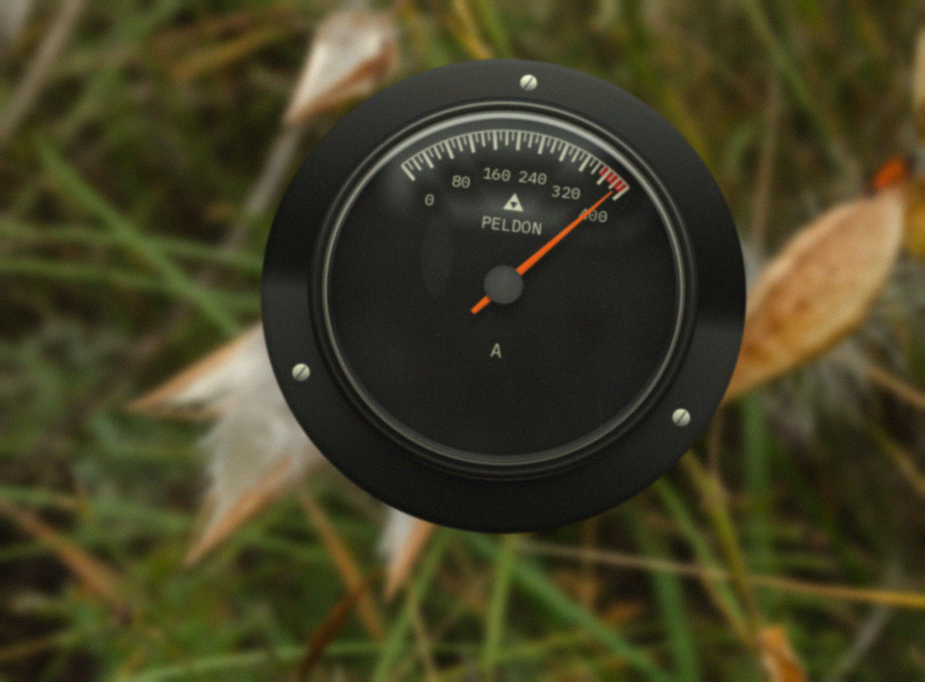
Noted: A 390
